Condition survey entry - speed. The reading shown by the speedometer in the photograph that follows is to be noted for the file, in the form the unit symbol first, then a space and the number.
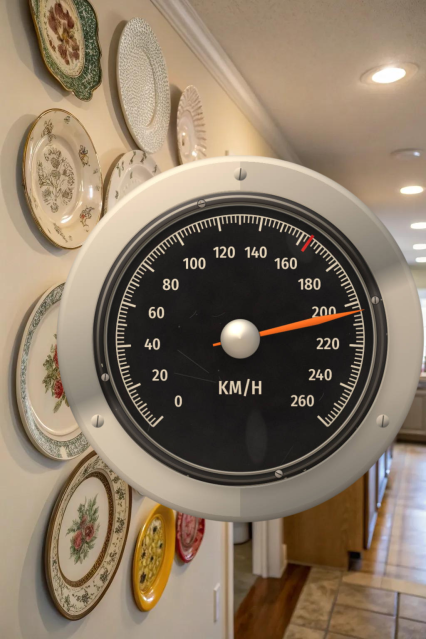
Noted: km/h 204
